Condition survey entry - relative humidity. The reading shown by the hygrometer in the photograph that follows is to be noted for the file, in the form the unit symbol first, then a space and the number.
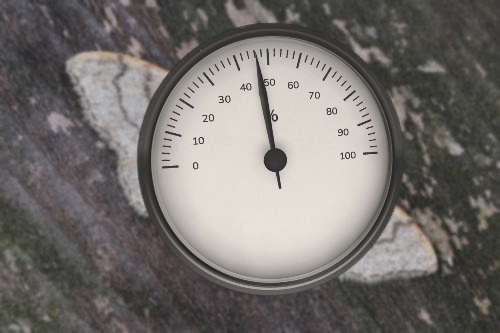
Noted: % 46
